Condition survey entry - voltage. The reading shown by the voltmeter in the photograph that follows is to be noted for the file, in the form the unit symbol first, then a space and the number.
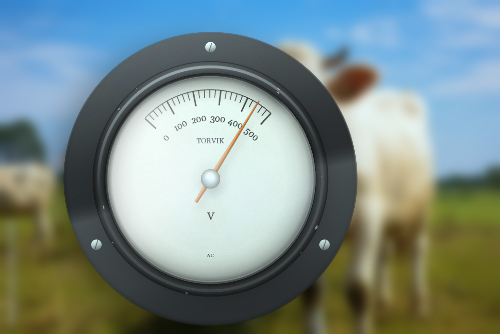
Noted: V 440
